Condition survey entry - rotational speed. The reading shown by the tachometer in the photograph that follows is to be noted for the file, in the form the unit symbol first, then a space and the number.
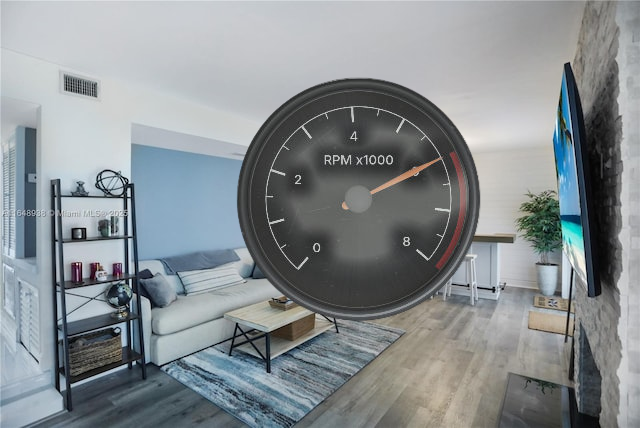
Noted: rpm 6000
